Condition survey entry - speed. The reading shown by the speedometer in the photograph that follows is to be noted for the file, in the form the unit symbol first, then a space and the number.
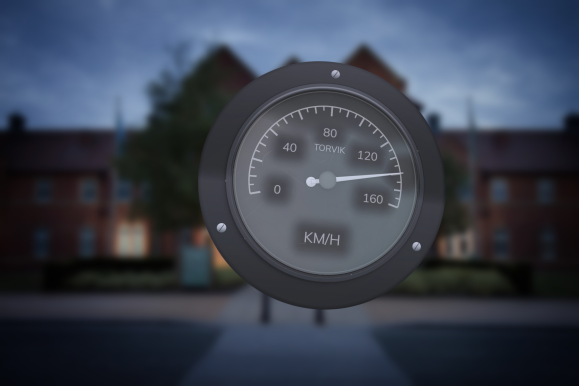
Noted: km/h 140
